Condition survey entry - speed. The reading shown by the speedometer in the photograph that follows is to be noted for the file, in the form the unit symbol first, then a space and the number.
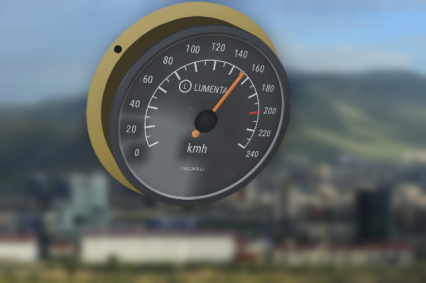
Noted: km/h 150
